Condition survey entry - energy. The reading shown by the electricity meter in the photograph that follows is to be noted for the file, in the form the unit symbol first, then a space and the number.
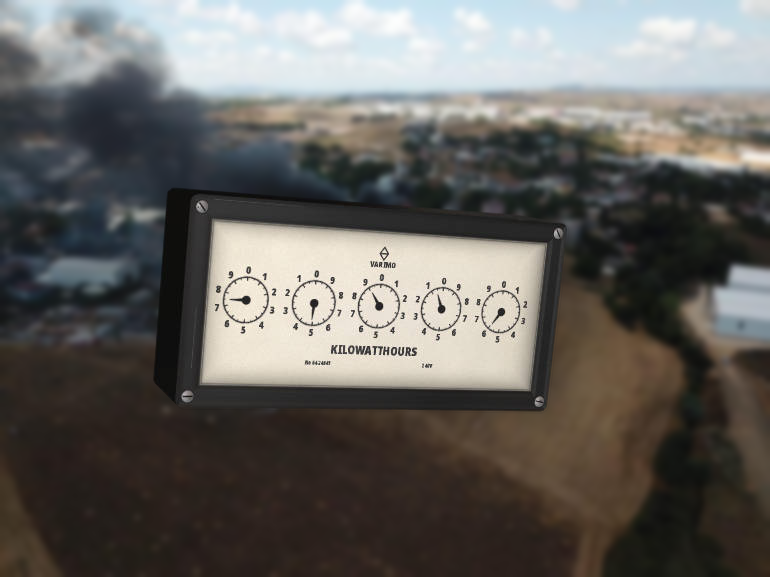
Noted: kWh 74906
